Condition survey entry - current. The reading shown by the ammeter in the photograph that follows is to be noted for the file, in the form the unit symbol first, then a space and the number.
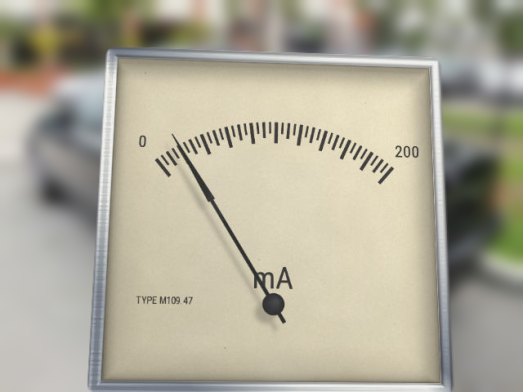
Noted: mA 20
